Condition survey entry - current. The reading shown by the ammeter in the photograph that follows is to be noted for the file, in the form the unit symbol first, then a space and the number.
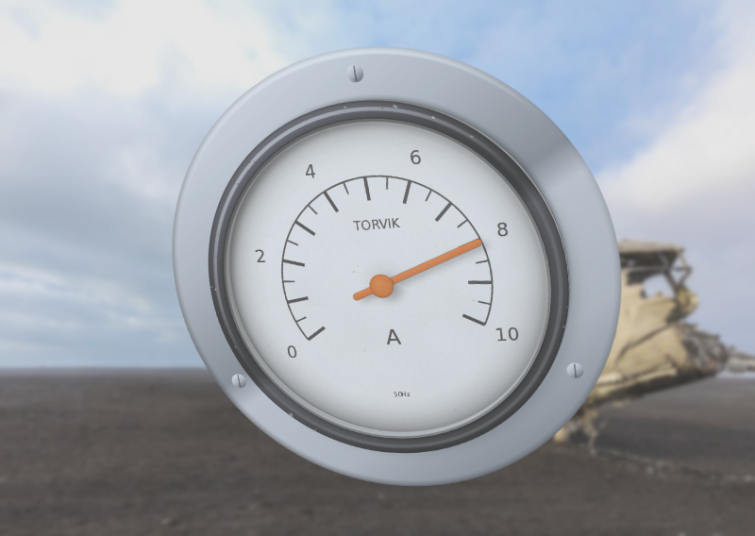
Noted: A 8
